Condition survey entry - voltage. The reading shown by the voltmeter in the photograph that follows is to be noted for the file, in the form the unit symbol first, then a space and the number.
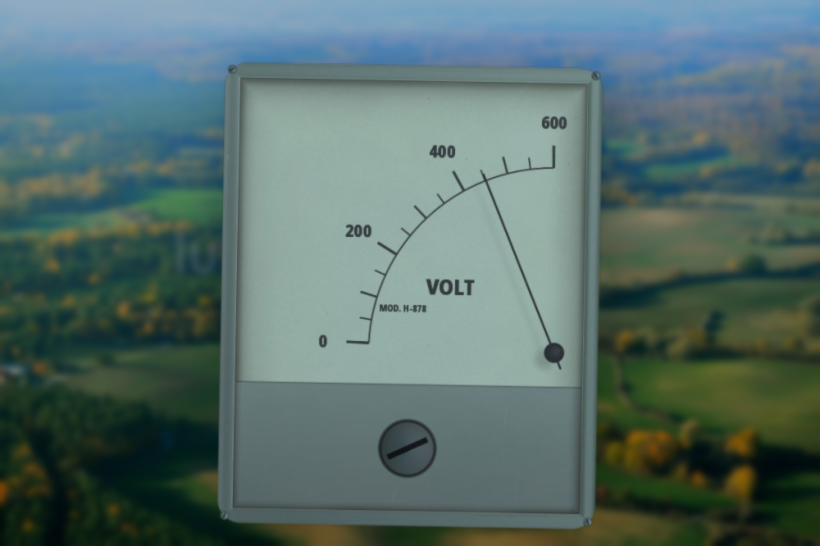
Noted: V 450
